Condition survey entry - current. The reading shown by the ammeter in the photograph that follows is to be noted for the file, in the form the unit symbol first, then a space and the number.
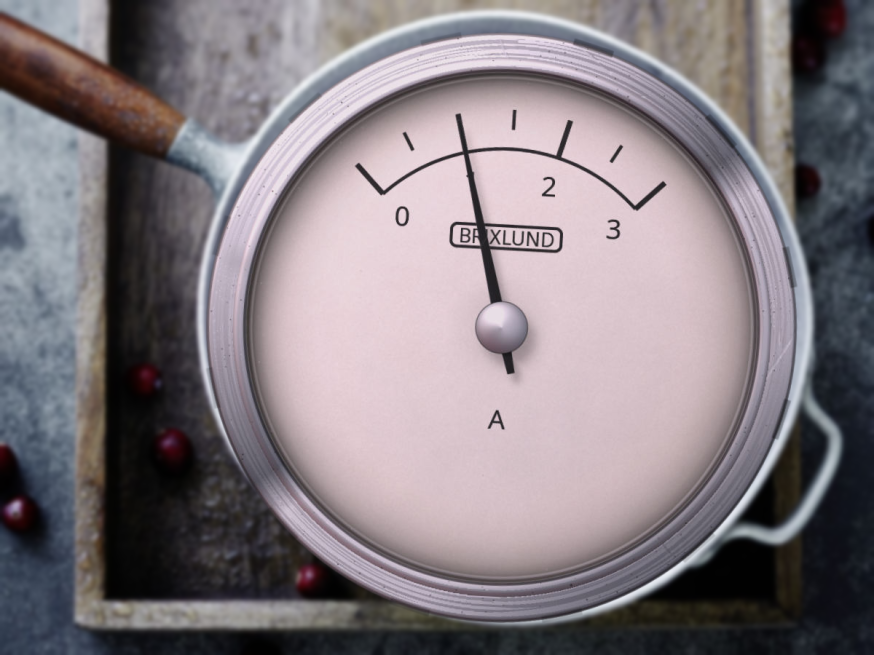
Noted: A 1
